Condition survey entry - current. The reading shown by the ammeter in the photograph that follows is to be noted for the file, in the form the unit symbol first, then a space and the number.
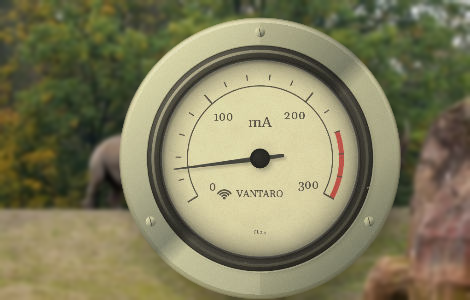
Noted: mA 30
